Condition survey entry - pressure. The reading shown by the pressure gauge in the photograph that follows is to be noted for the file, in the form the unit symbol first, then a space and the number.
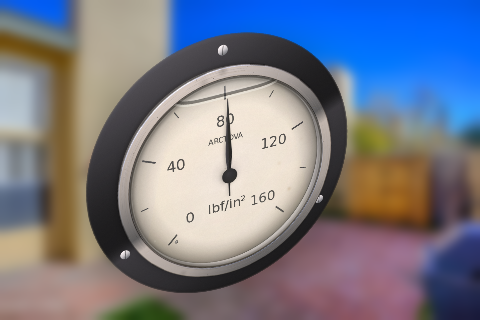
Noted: psi 80
